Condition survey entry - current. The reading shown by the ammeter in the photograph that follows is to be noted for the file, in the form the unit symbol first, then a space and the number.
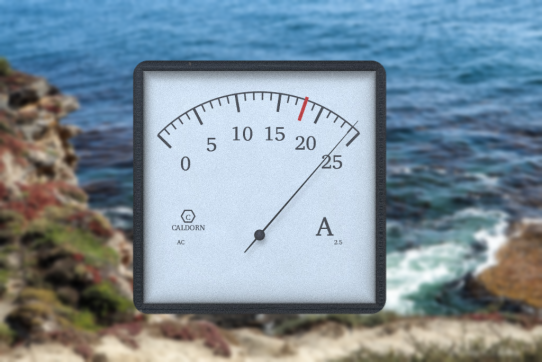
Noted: A 24
